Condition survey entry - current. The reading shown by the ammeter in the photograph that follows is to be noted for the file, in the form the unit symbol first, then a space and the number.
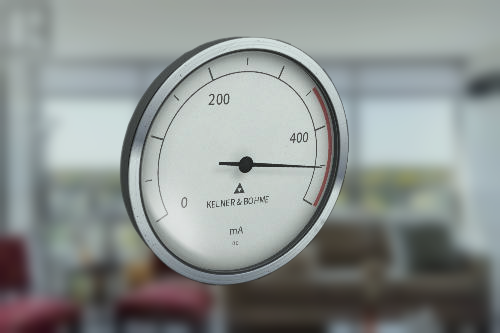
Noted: mA 450
